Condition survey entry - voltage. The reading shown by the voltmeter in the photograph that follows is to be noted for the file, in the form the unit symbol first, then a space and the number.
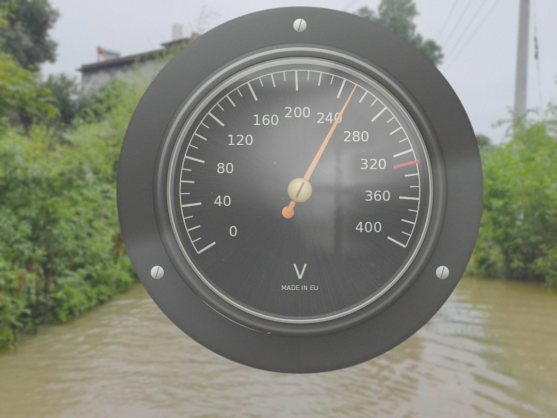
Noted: V 250
